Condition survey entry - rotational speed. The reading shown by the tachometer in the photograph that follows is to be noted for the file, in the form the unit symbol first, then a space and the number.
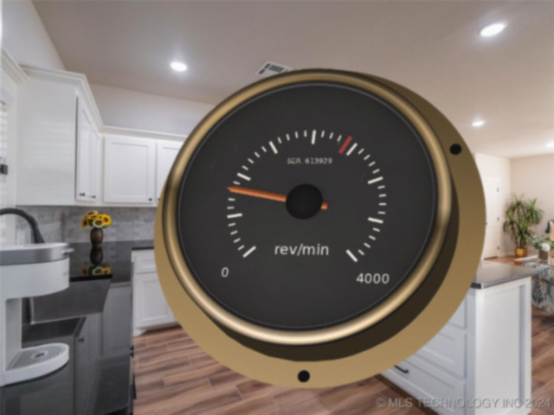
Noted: rpm 800
